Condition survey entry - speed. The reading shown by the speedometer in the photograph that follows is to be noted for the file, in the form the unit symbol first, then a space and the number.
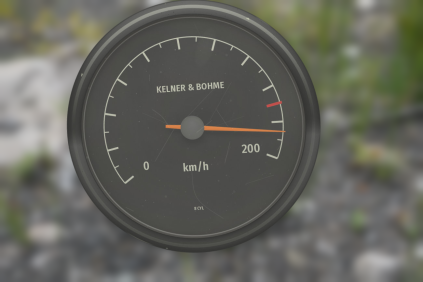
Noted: km/h 185
